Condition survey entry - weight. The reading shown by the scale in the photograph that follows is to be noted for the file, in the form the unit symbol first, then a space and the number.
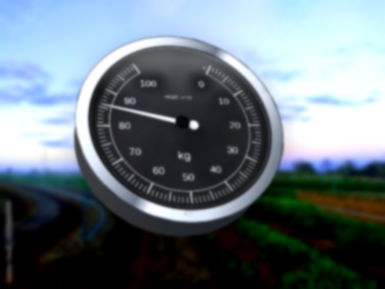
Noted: kg 85
